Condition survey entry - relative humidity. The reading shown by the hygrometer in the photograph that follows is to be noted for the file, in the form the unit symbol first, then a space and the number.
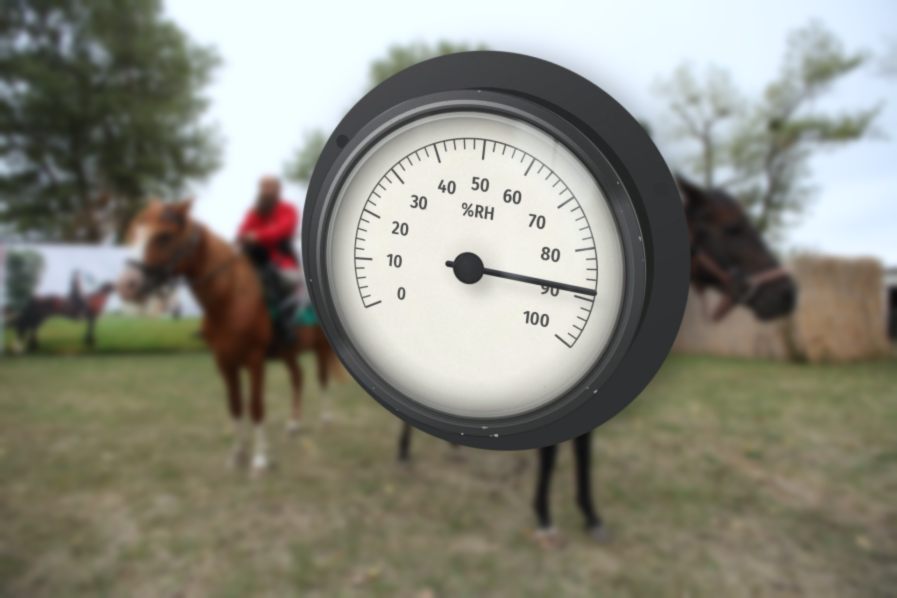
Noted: % 88
